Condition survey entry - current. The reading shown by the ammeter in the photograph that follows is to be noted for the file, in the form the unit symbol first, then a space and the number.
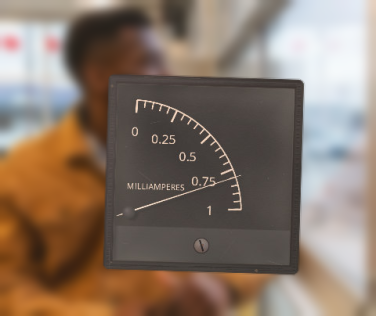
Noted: mA 0.8
